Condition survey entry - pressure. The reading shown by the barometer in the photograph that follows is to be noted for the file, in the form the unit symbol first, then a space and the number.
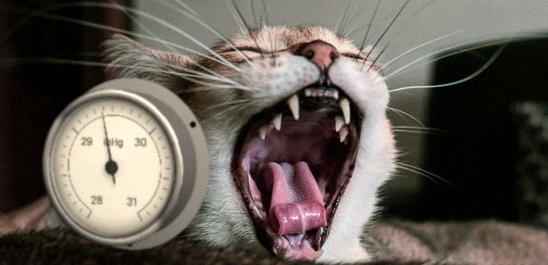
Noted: inHg 29.4
